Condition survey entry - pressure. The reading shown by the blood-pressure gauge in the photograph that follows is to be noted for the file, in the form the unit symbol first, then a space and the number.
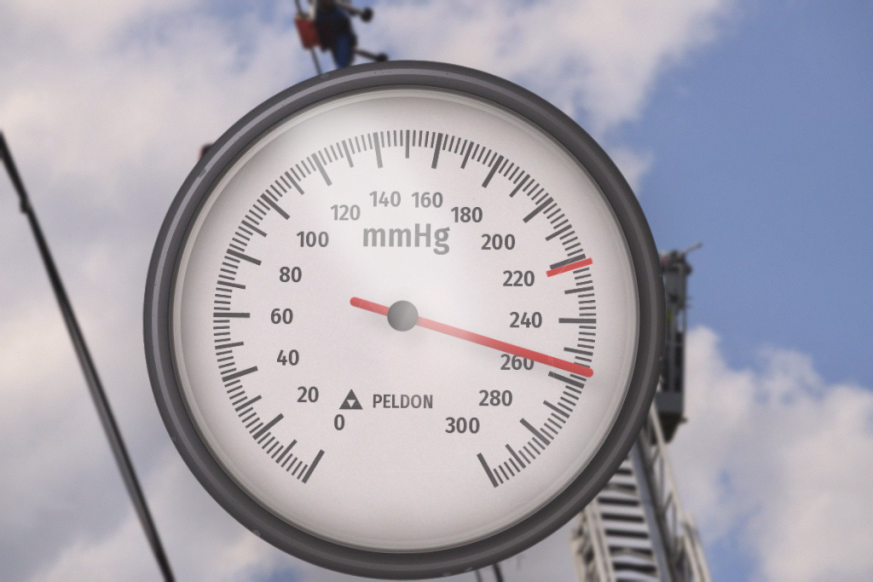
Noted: mmHg 256
